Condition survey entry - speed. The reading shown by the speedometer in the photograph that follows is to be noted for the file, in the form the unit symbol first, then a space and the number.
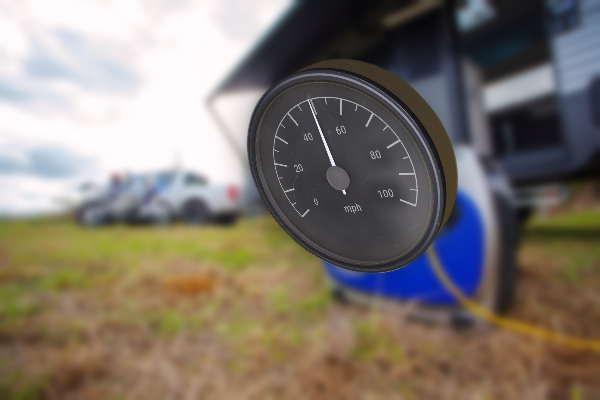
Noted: mph 50
